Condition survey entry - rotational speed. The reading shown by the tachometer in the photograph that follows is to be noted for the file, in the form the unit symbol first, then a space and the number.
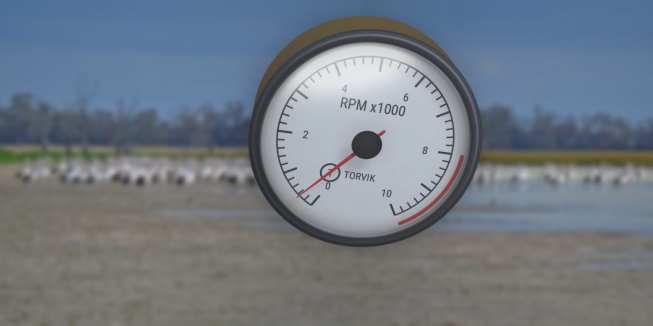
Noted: rpm 400
